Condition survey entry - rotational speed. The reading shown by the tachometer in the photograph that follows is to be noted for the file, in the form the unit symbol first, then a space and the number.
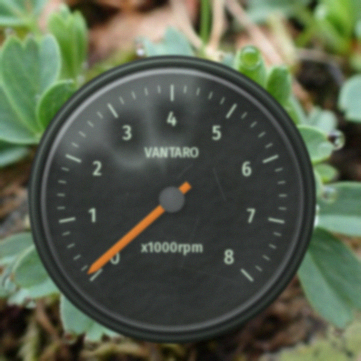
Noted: rpm 100
